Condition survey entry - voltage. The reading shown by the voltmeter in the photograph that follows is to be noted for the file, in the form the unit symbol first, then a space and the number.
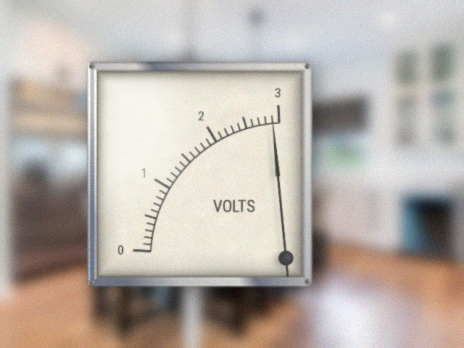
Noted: V 2.9
